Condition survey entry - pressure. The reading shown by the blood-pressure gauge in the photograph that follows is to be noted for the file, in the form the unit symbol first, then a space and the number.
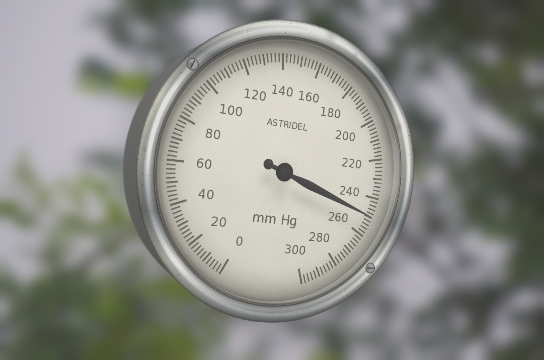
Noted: mmHg 250
